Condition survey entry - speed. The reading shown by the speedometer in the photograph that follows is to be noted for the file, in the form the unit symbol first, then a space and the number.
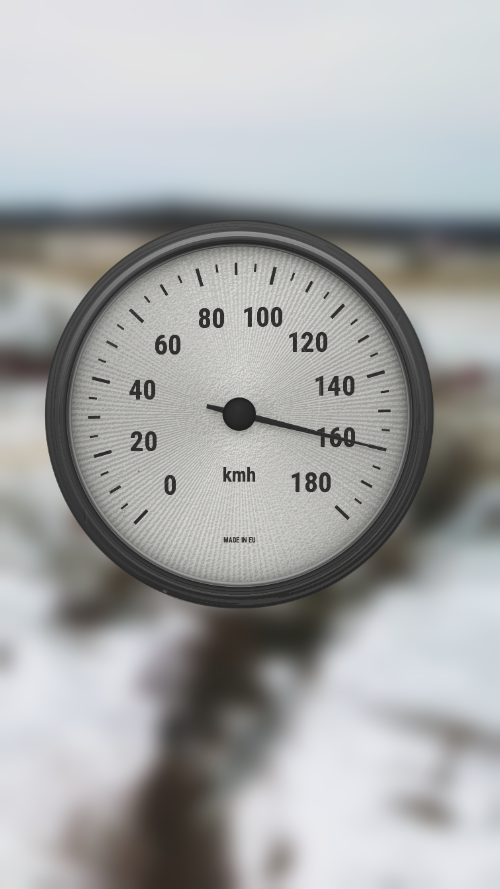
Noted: km/h 160
